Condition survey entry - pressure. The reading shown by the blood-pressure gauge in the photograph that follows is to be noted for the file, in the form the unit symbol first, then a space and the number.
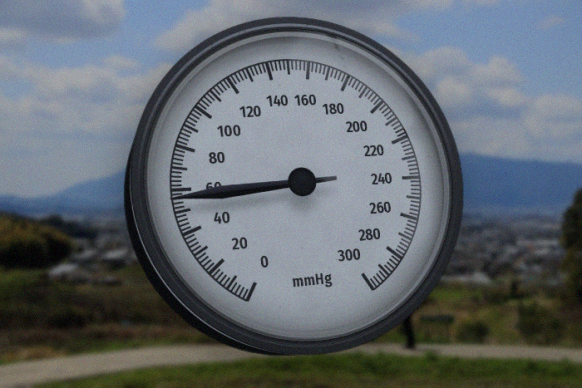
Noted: mmHg 56
